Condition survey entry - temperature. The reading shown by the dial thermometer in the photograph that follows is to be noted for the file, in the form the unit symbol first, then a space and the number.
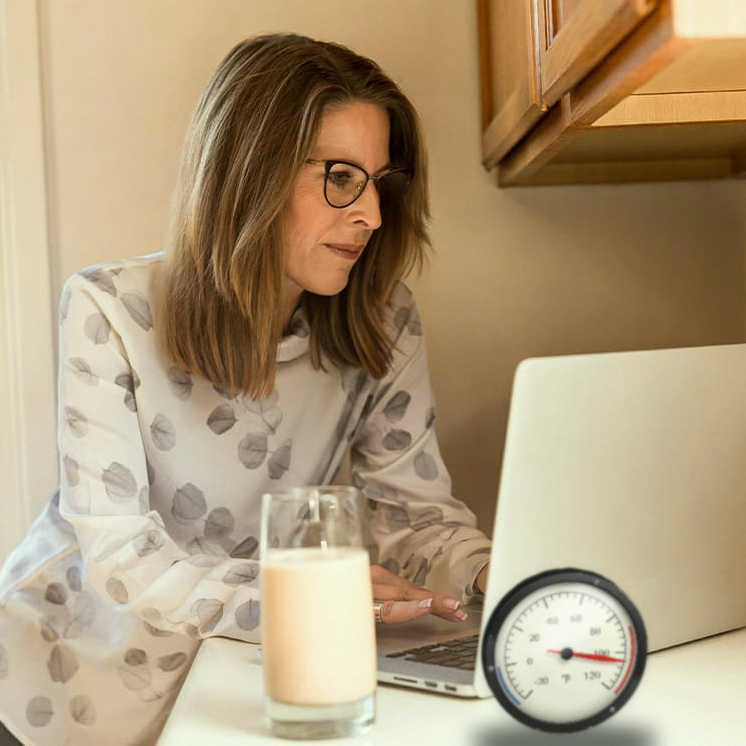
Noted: °F 104
